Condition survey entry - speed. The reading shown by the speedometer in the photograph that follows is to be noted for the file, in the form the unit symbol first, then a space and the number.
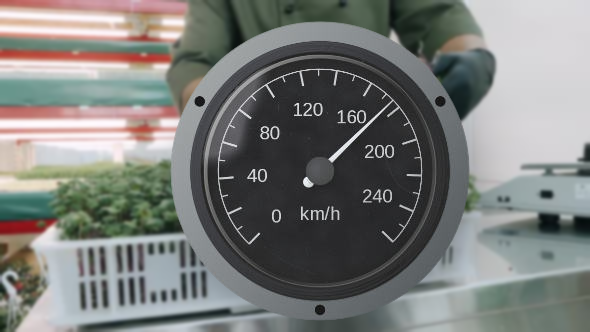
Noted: km/h 175
